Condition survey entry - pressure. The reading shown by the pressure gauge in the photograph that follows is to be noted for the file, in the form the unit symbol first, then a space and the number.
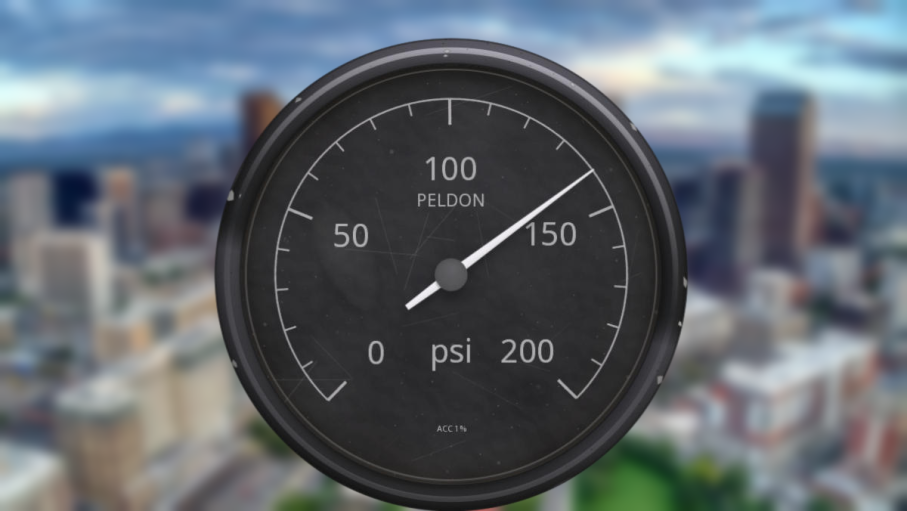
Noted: psi 140
